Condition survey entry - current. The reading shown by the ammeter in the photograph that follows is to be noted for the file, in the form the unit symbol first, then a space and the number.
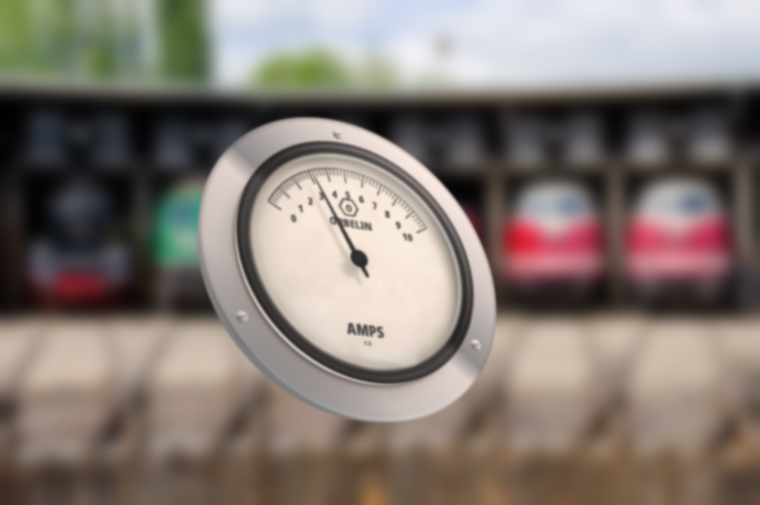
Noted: A 3
